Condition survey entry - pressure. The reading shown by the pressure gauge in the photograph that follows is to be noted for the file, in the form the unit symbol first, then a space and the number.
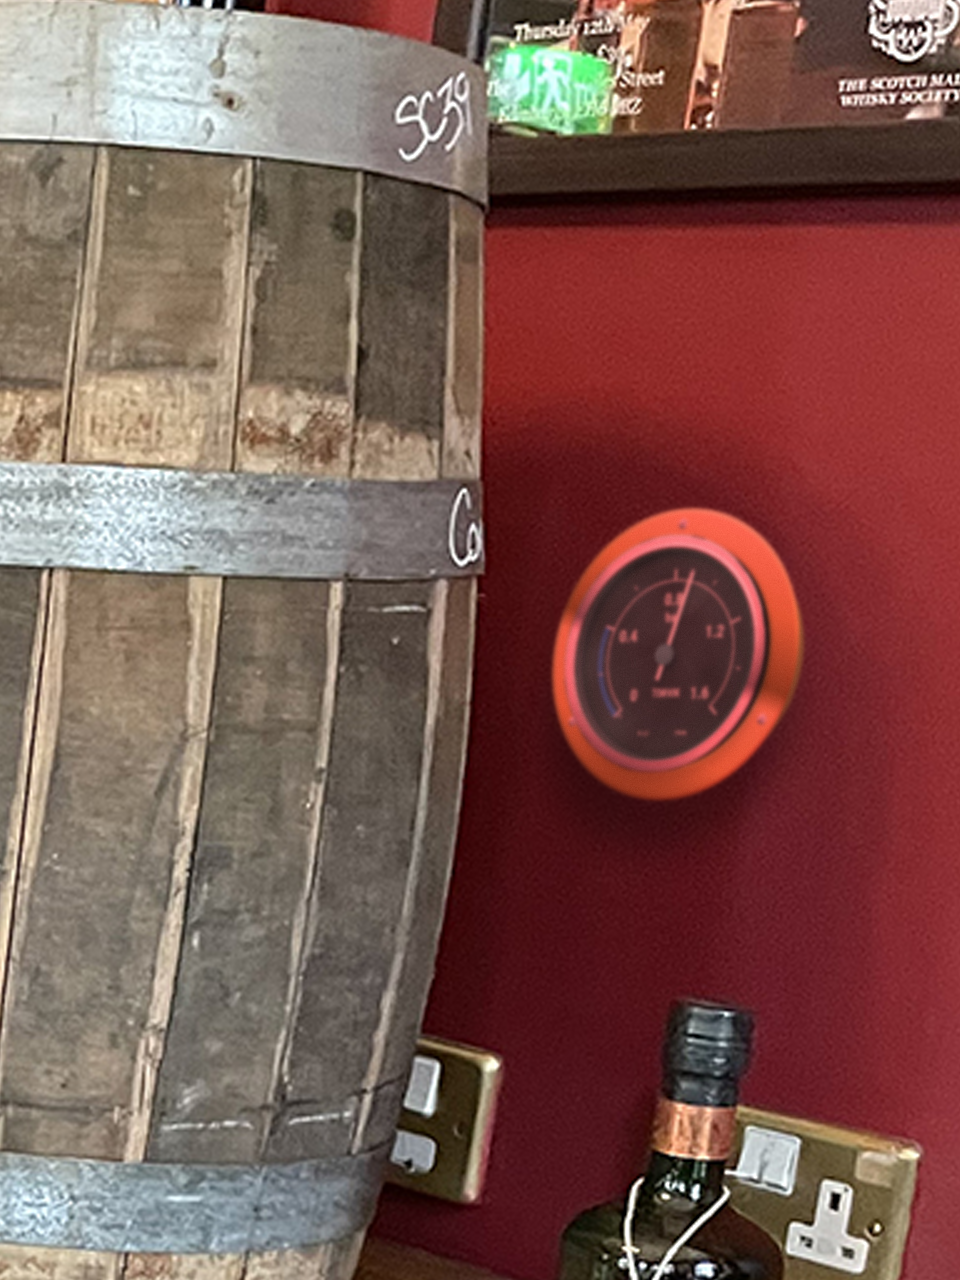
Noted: bar 0.9
